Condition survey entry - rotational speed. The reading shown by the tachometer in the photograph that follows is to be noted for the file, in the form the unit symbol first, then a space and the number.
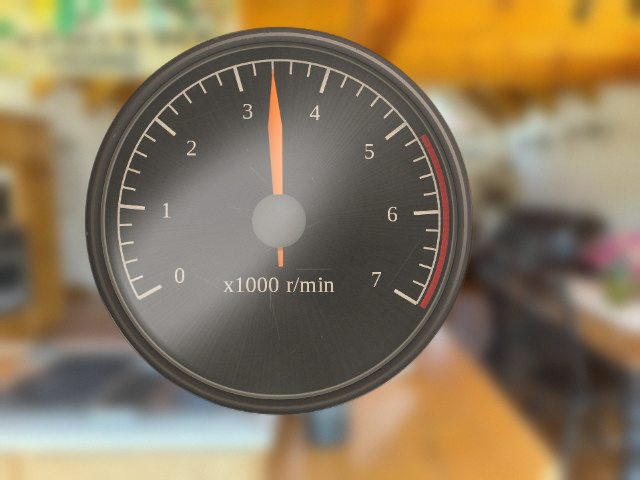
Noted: rpm 3400
